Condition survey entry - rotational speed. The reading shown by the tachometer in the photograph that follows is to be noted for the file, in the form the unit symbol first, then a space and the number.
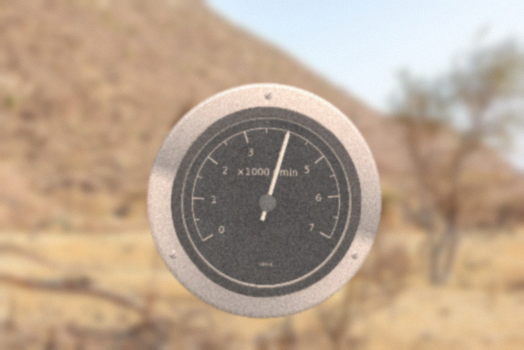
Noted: rpm 4000
